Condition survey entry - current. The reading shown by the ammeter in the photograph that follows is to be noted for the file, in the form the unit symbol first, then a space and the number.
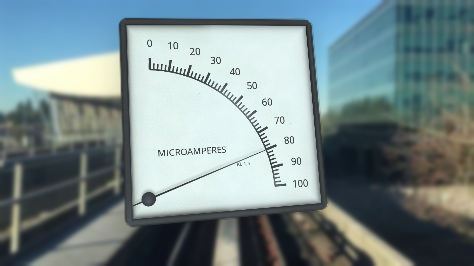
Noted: µA 80
